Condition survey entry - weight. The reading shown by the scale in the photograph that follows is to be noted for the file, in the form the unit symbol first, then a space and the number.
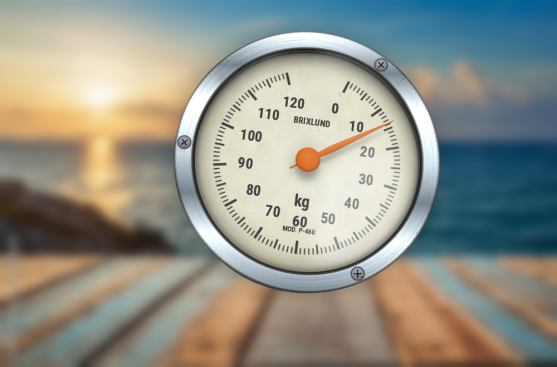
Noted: kg 14
